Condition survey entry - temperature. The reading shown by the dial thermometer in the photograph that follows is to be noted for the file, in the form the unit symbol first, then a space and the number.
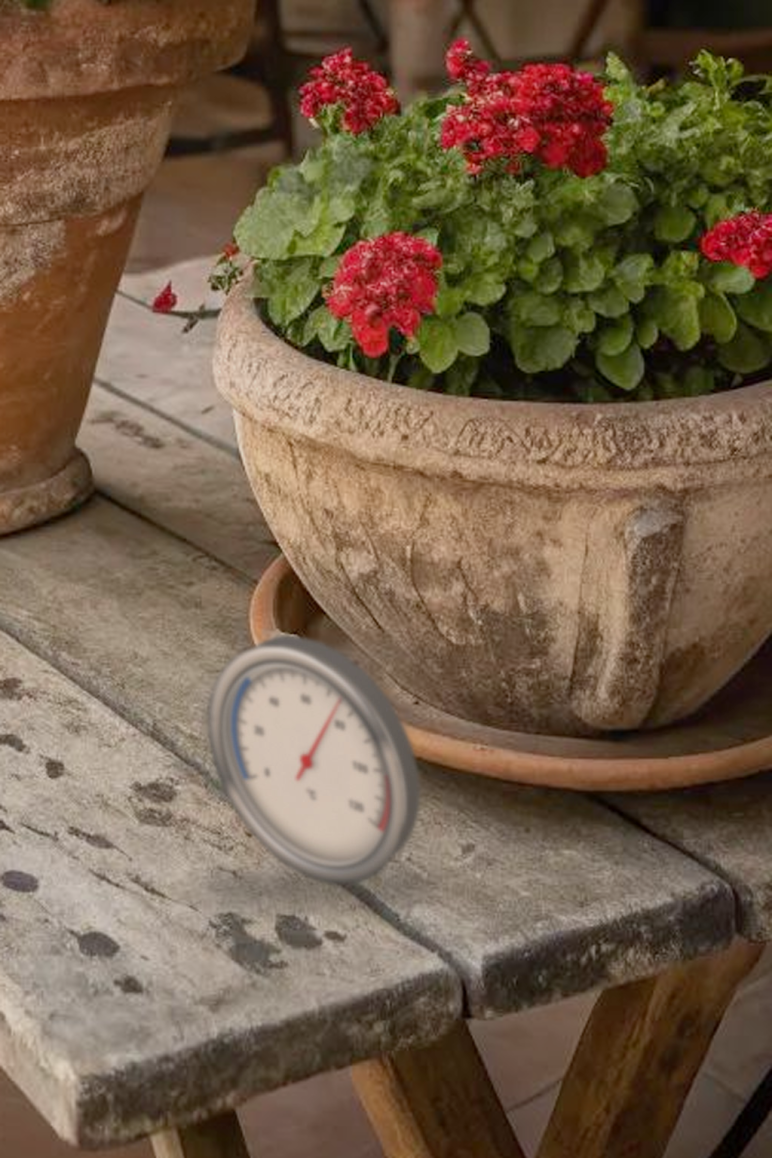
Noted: °C 75
